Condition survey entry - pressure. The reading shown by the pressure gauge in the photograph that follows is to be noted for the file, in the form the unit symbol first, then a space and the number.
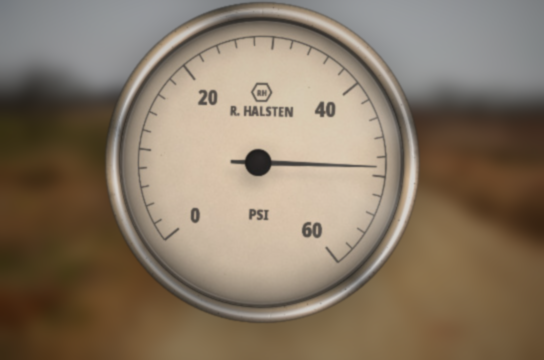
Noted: psi 49
